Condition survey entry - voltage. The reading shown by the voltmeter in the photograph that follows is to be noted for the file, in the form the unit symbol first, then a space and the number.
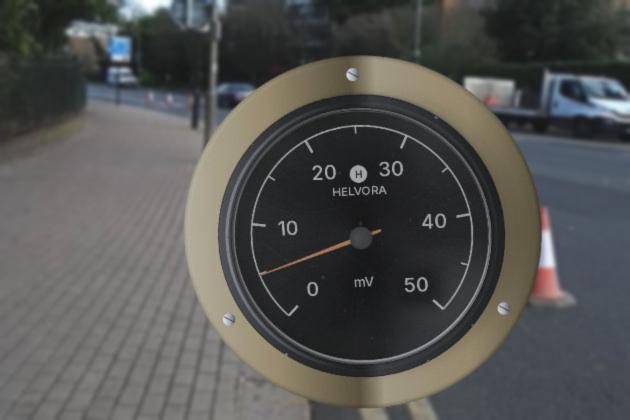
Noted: mV 5
